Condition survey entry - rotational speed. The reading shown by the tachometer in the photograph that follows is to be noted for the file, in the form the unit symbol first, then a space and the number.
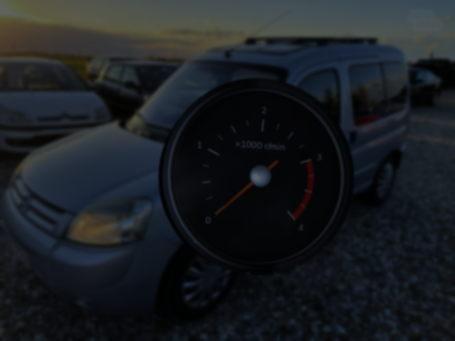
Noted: rpm 0
